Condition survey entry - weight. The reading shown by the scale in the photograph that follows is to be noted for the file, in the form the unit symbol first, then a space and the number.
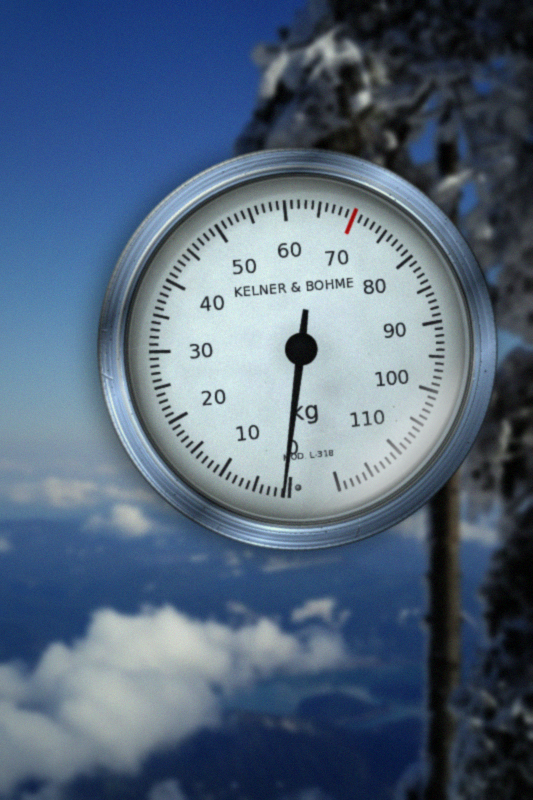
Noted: kg 1
